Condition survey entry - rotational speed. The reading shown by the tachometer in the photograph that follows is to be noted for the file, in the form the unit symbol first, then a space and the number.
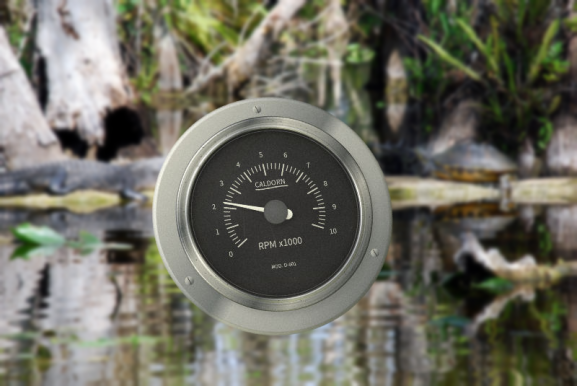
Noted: rpm 2200
